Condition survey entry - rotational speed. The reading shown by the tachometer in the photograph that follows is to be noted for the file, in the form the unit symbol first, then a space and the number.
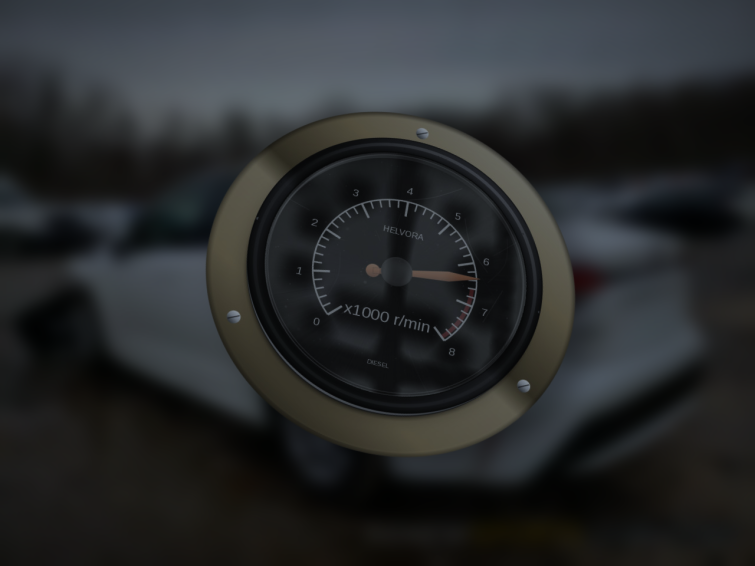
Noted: rpm 6400
